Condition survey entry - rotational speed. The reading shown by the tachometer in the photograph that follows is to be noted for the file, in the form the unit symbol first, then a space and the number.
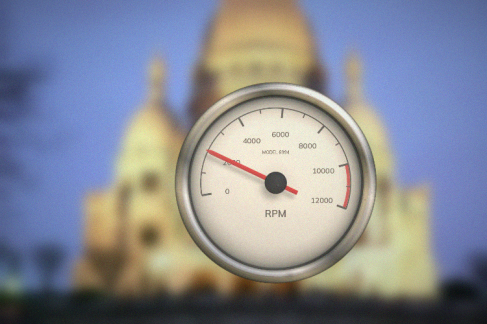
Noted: rpm 2000
